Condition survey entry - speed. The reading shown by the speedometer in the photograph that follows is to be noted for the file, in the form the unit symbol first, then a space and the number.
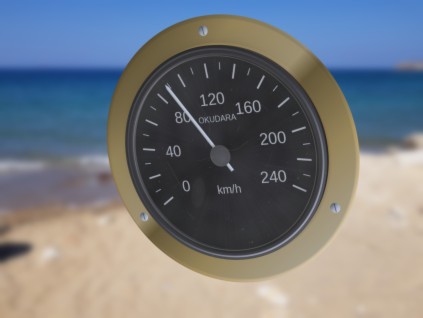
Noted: km/h 90
